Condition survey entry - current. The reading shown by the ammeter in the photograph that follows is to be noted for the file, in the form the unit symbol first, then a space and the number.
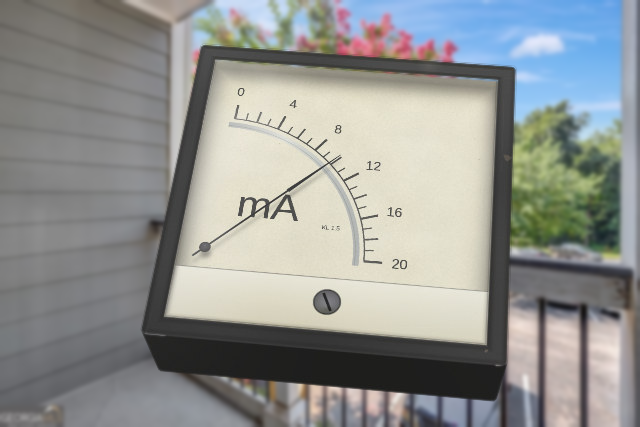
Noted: mA 10
